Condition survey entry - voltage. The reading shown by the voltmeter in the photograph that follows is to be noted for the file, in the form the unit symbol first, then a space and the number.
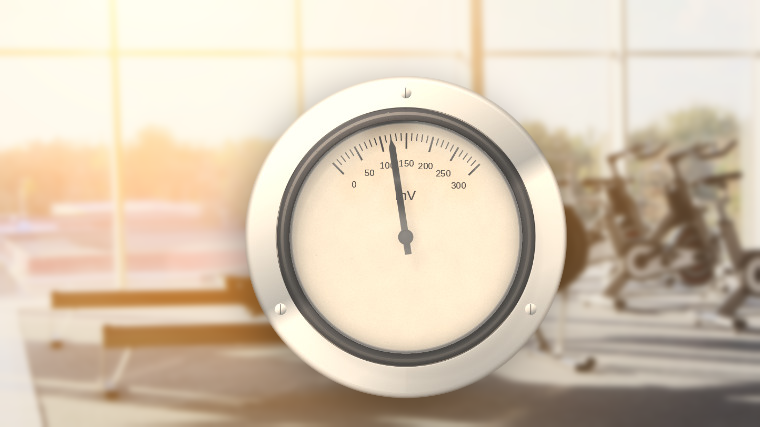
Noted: mV 120
